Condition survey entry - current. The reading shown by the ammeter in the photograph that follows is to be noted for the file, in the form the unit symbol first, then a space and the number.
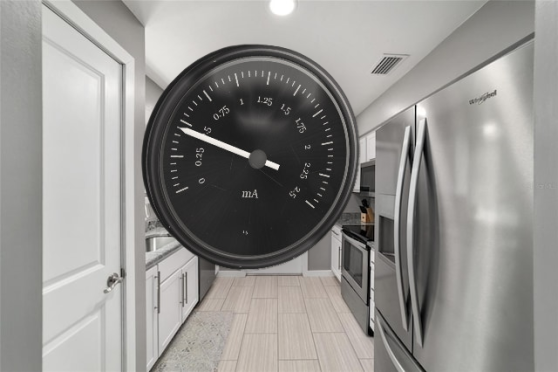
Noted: mA 0.45
